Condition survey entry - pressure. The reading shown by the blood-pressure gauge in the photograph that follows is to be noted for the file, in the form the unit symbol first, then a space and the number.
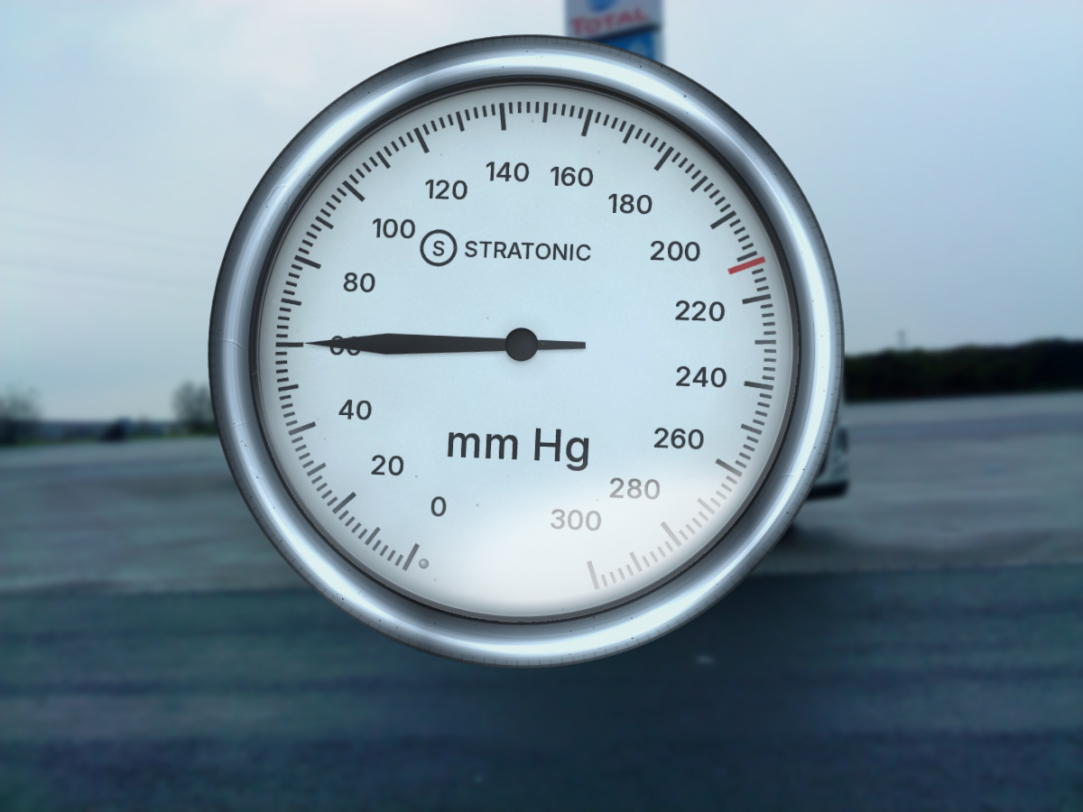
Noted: mmHg 60
